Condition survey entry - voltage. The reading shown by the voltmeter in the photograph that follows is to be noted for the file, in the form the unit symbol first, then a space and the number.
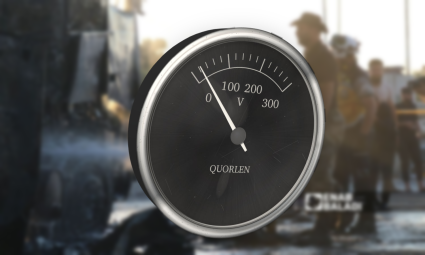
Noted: V 20
